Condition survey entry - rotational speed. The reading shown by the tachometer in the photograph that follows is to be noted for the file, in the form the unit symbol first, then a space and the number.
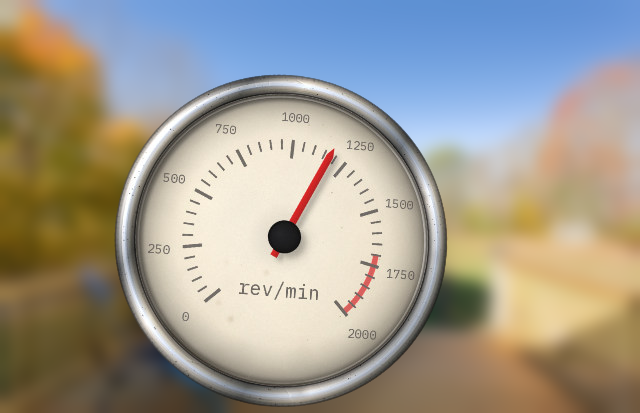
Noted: rpm 1175
